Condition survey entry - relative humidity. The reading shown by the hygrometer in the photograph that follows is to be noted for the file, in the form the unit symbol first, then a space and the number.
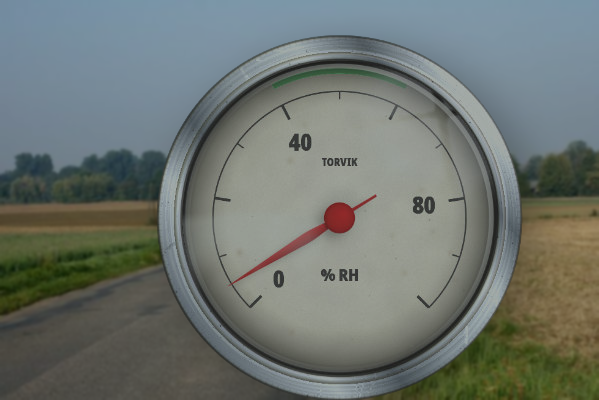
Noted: % 5
